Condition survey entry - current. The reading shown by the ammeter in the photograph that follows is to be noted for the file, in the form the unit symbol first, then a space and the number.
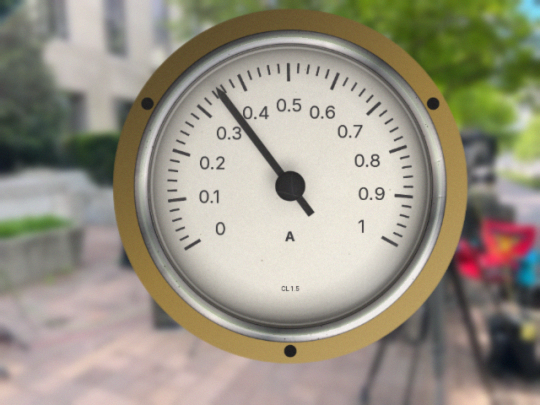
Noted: A 0.35
